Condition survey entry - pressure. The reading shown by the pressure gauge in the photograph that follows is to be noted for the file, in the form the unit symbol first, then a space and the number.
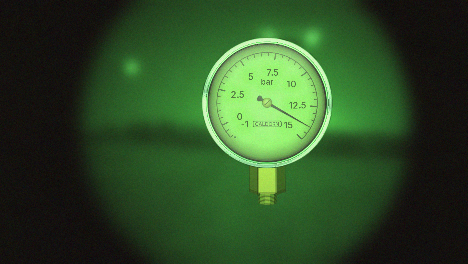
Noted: bar 14
